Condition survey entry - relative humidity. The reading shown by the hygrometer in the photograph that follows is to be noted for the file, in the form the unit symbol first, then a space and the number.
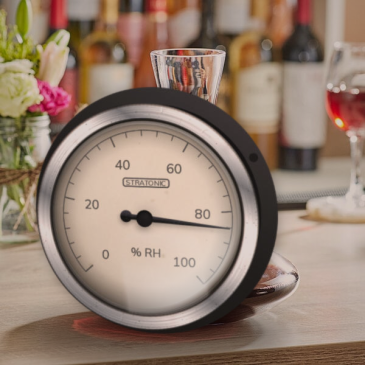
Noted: % 84
